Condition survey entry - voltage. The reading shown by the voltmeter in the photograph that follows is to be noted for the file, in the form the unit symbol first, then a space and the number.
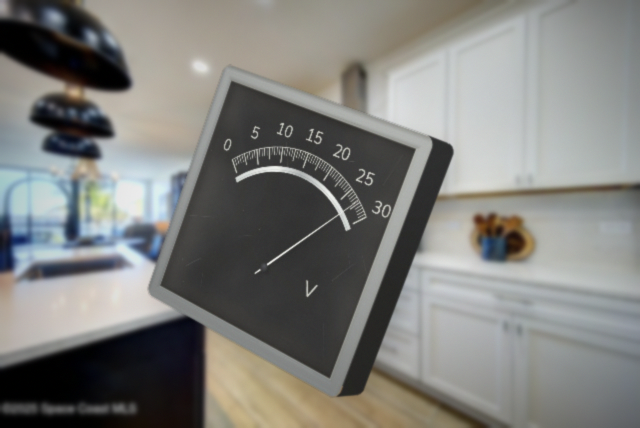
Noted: V 27.5
